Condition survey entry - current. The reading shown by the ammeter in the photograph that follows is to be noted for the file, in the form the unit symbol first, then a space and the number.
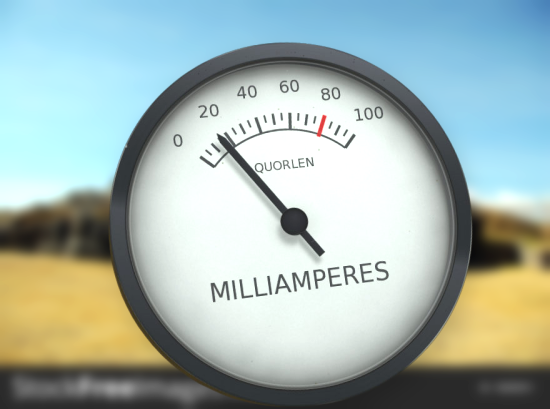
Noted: mA 15
